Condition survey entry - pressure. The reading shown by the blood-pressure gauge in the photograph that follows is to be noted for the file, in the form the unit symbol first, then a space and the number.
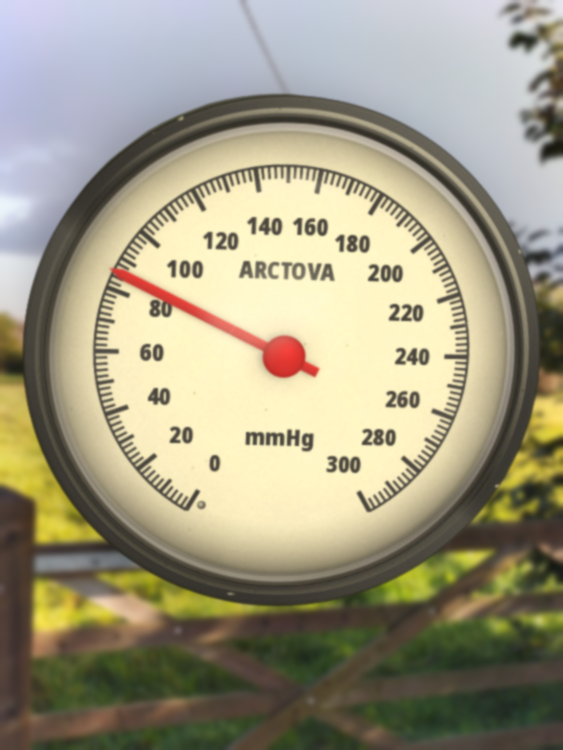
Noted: mmHg 86
